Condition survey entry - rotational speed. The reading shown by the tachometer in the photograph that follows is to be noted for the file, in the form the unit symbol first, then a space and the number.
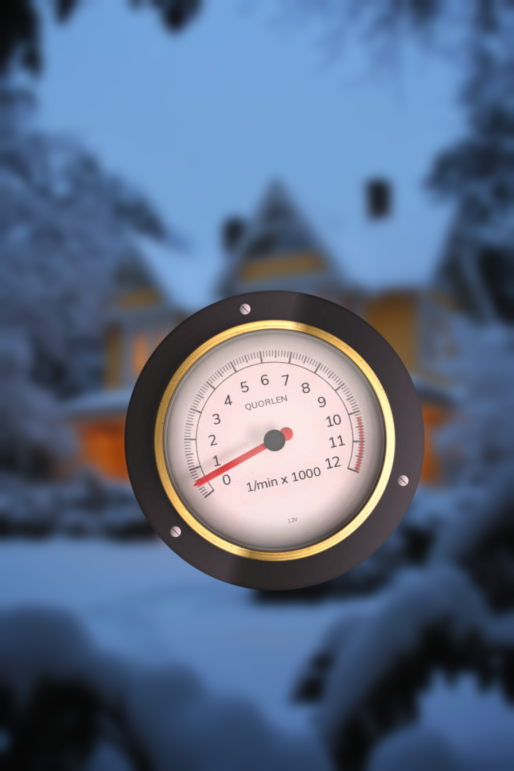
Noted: rpm 500
